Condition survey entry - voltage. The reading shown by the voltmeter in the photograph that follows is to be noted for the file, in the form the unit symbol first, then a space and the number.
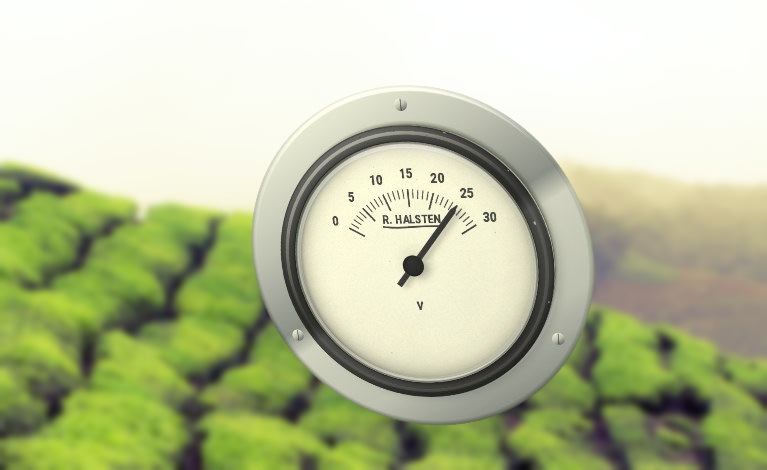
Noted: V 25
